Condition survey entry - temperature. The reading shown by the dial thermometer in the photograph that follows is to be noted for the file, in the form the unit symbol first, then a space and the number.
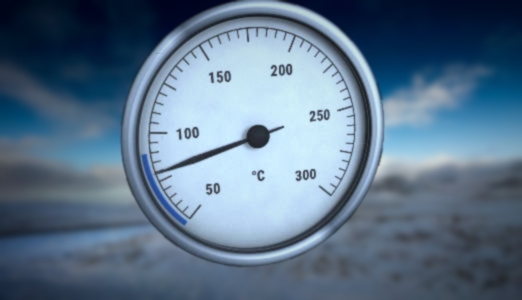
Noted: °C 80
